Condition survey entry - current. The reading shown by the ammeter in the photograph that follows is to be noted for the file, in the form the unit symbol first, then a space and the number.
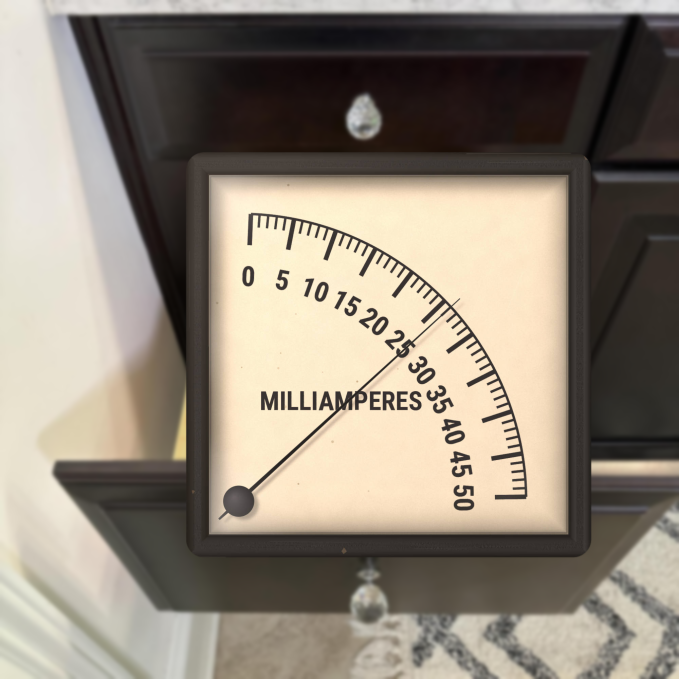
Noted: mA 26
